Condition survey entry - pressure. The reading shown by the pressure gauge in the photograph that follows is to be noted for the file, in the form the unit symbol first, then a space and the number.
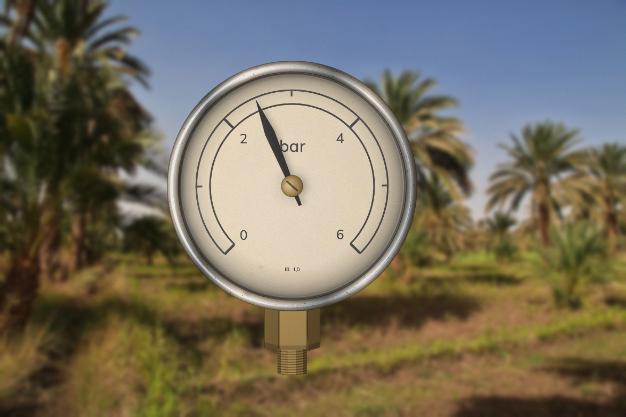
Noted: bar 2.5
